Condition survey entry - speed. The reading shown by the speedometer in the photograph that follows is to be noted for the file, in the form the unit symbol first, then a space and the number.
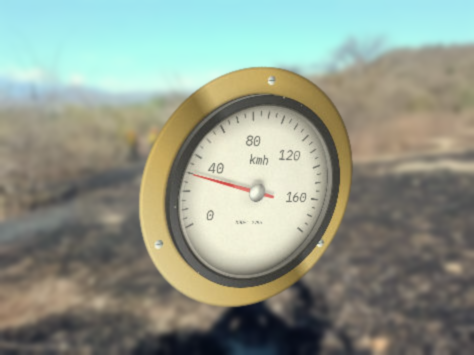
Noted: km/h 30
